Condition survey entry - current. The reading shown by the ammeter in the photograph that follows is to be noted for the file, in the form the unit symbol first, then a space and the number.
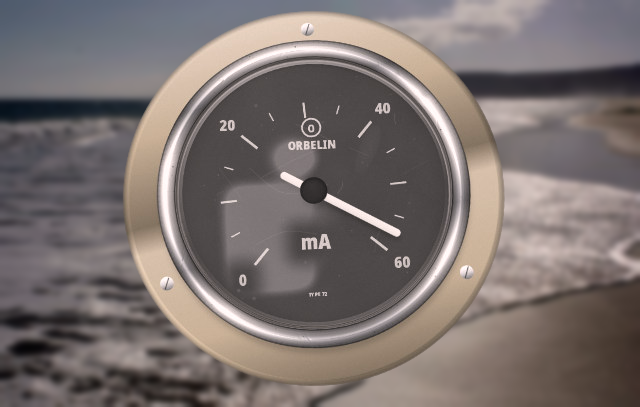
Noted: mA 57.5
